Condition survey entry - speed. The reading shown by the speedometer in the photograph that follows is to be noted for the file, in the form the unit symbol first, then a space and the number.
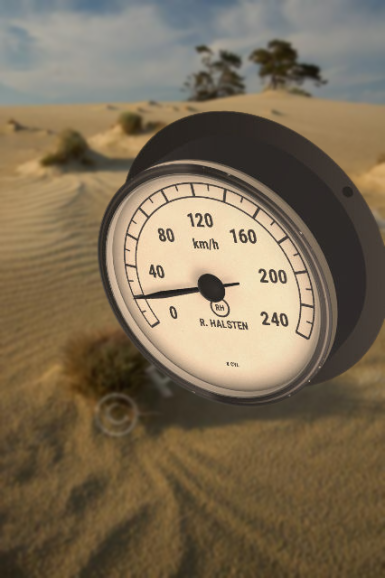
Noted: km/h 20
